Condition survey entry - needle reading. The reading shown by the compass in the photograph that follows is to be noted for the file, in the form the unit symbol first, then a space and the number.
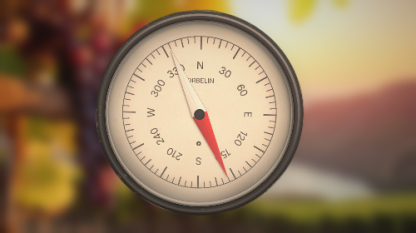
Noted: ° 155
